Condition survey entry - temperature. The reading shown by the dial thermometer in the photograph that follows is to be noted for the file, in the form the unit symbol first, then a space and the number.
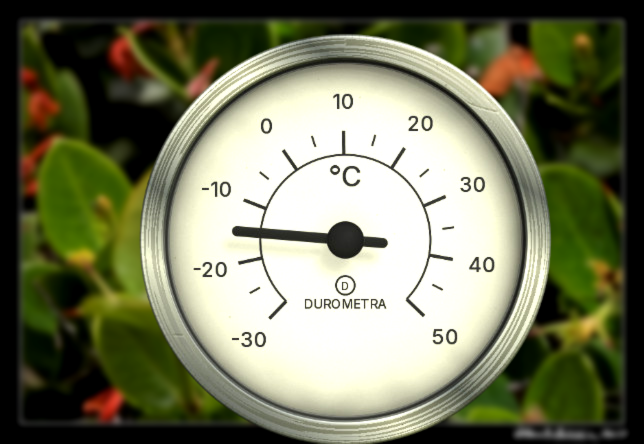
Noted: °C -15
